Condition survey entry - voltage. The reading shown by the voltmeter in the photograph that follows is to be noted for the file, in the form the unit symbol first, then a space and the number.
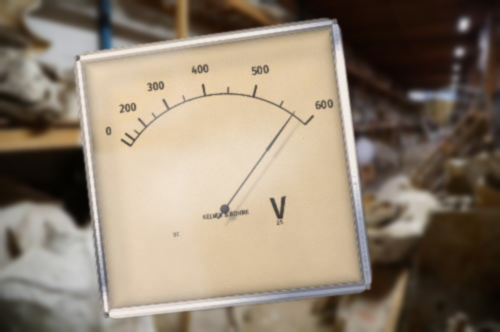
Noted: V 575
